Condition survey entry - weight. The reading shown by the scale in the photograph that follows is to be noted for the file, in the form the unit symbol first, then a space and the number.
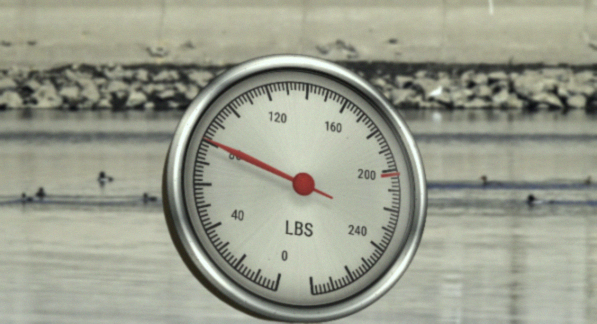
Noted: lb 80
